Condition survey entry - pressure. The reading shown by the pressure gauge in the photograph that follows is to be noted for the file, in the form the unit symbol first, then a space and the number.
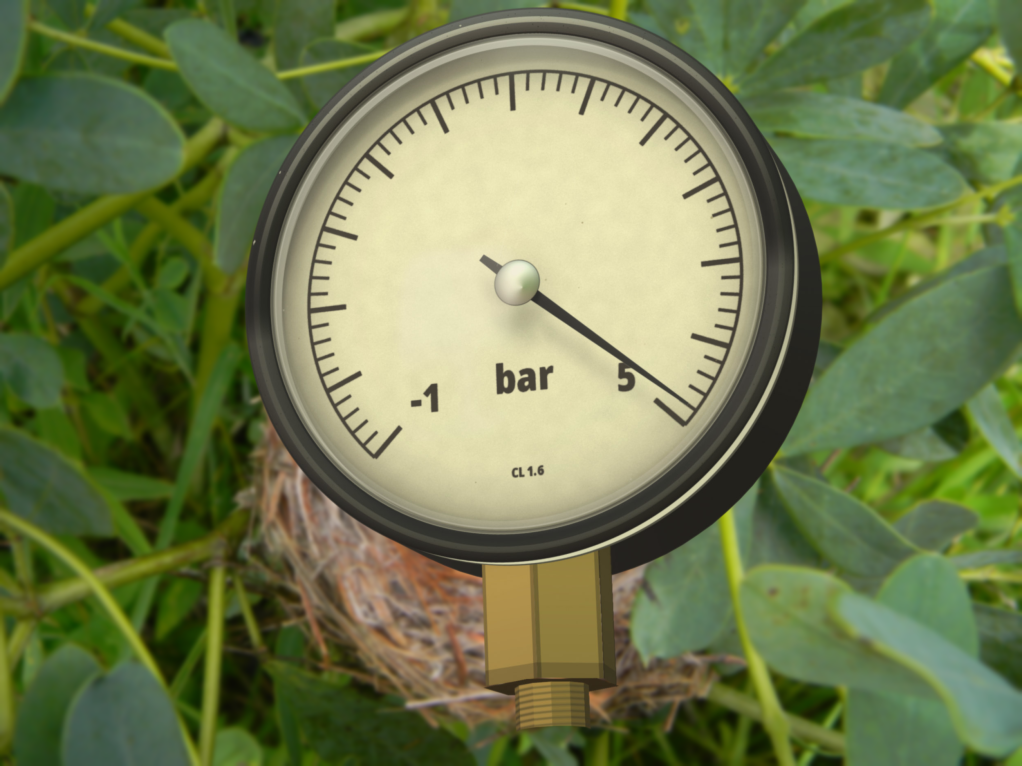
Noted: bar 4.9
